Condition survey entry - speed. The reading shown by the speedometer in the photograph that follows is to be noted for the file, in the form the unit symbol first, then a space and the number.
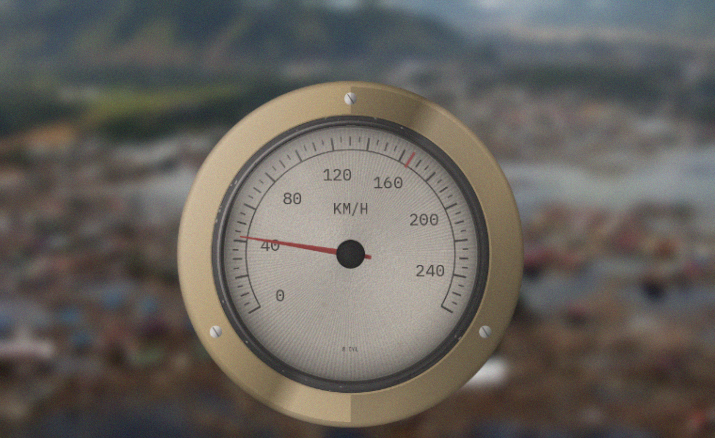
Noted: km/h 42.5
